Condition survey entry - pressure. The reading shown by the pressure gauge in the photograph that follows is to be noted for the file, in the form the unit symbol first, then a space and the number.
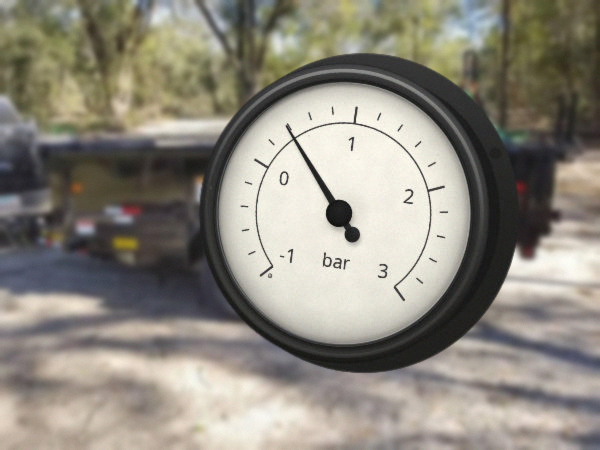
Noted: bar 0.4
